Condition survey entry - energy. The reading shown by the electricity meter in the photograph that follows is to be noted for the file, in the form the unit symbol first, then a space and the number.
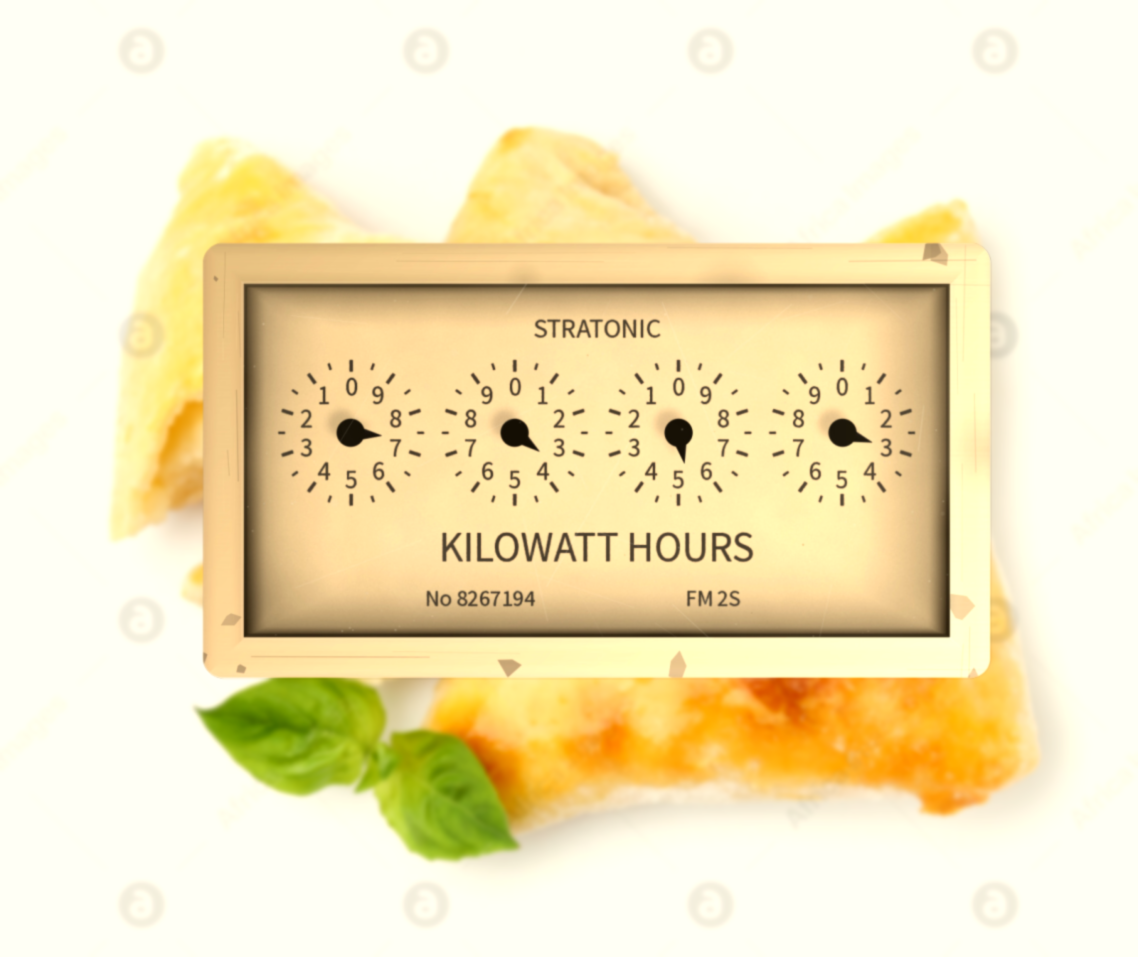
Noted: kWh 7353
